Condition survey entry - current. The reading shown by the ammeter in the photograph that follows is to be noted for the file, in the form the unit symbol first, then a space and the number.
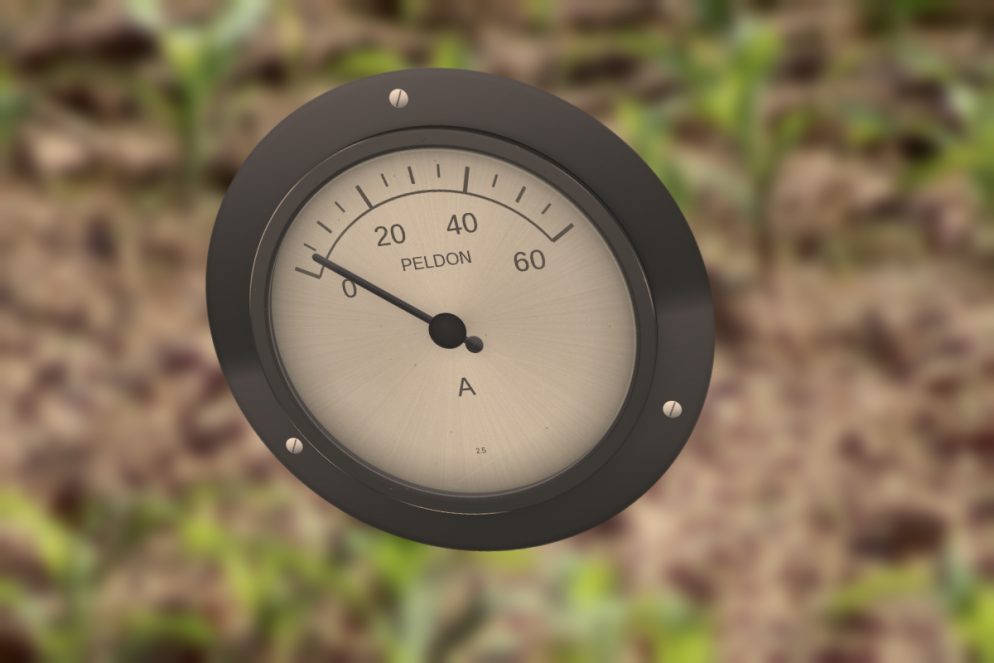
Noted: A 5
